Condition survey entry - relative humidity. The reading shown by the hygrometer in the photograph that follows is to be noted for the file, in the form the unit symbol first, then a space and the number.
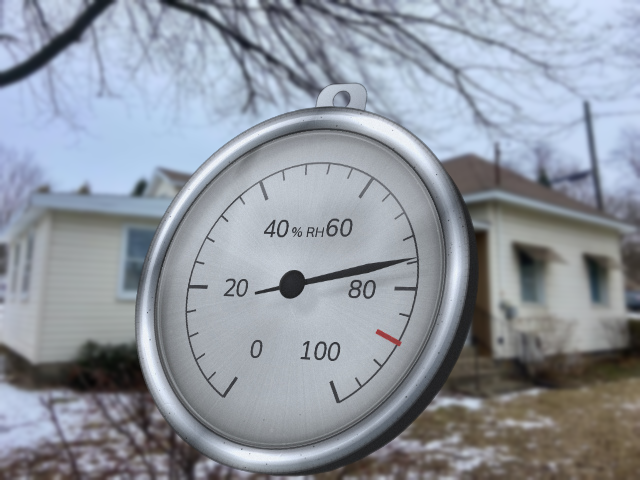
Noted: % 76
